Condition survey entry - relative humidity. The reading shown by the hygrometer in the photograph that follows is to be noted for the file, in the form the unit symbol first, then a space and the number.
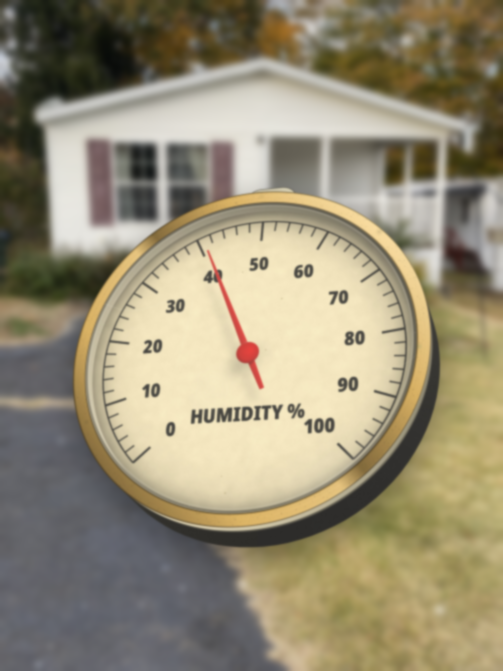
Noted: % 41
